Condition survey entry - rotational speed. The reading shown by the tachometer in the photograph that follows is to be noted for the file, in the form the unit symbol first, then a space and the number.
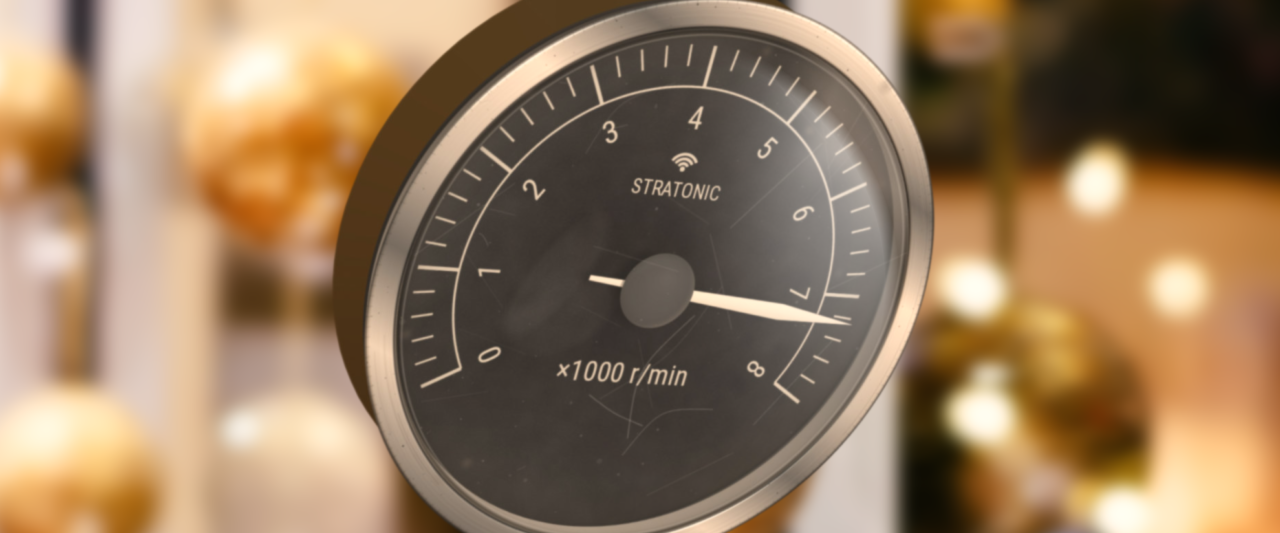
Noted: rpm 7200
